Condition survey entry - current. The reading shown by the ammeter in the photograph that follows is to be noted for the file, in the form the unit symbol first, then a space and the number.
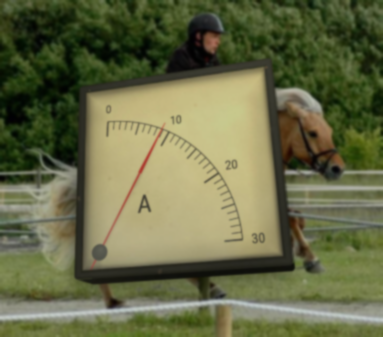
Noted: A 9
